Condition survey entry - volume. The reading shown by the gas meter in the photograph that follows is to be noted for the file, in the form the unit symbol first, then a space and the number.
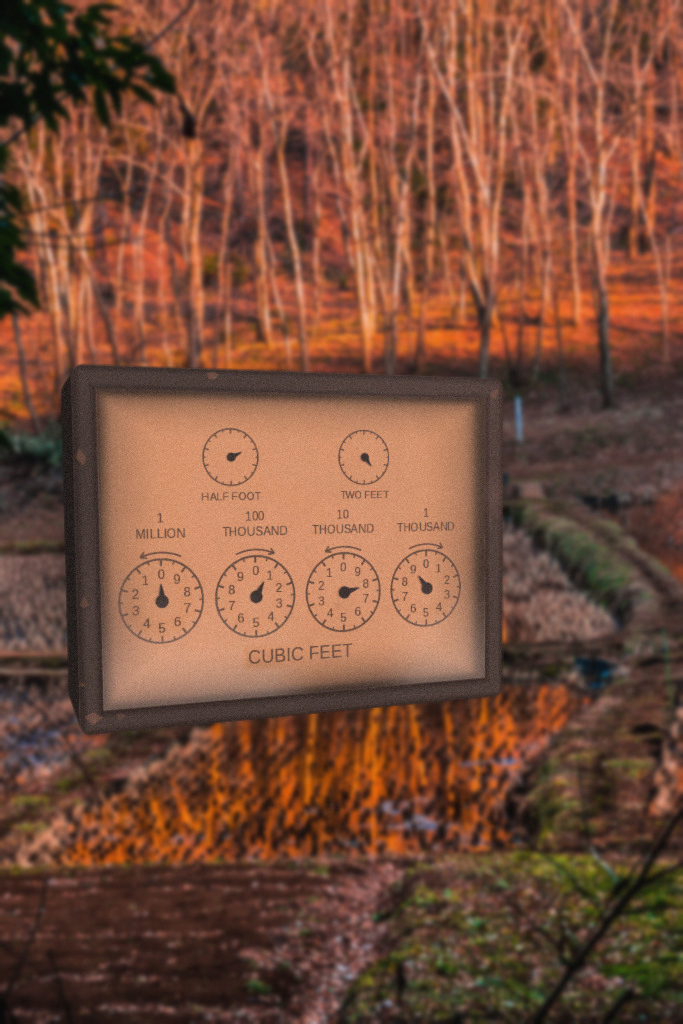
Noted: ft³ 7900
